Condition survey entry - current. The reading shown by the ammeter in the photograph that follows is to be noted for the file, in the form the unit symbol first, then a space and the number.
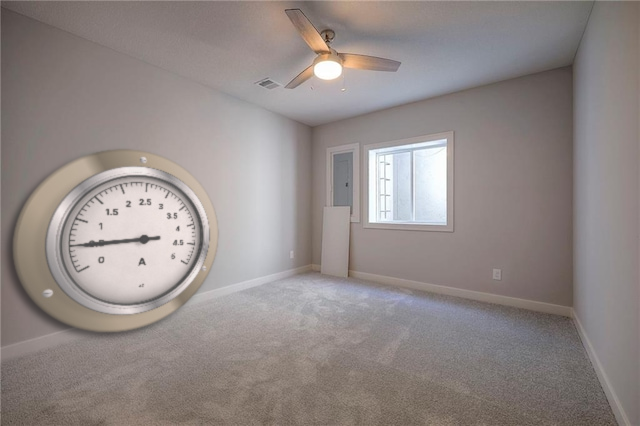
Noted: A 0.5
